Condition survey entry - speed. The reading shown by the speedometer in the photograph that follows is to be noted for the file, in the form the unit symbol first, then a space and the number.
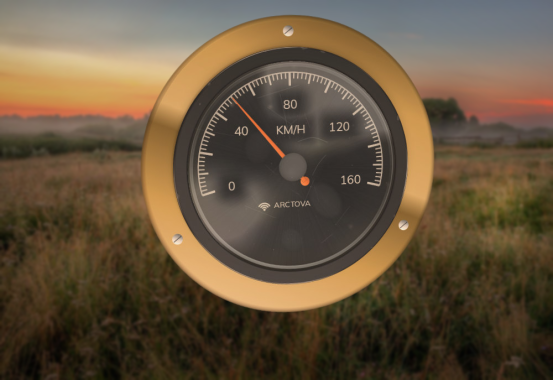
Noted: km/h 50
